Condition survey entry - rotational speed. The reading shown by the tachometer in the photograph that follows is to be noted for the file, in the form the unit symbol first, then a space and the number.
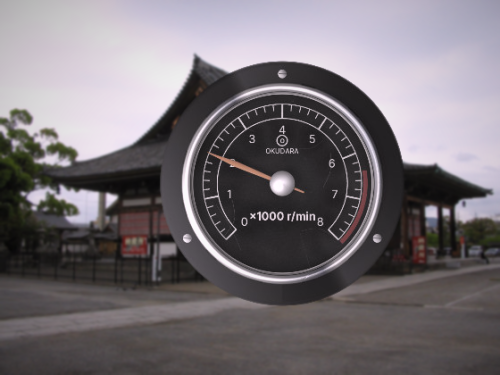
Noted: rpm 2000
